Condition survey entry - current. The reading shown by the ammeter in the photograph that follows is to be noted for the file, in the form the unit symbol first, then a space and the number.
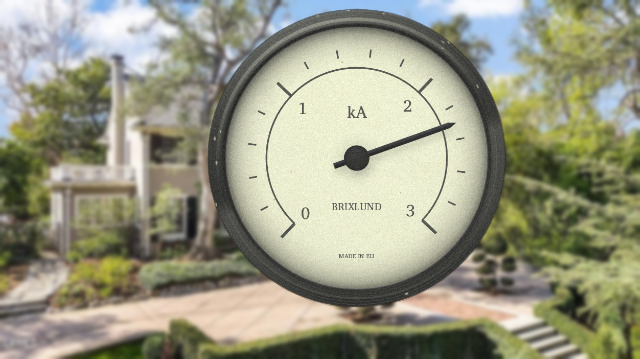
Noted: kA 2.3
